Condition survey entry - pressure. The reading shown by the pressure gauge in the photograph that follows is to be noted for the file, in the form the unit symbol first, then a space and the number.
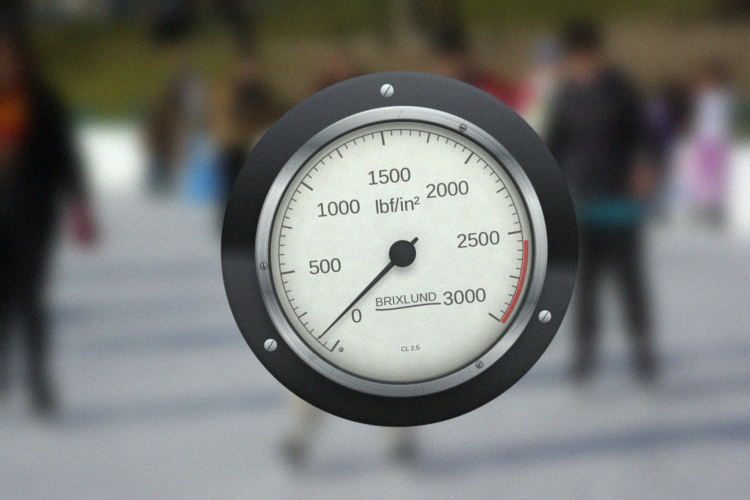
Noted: psi 100
